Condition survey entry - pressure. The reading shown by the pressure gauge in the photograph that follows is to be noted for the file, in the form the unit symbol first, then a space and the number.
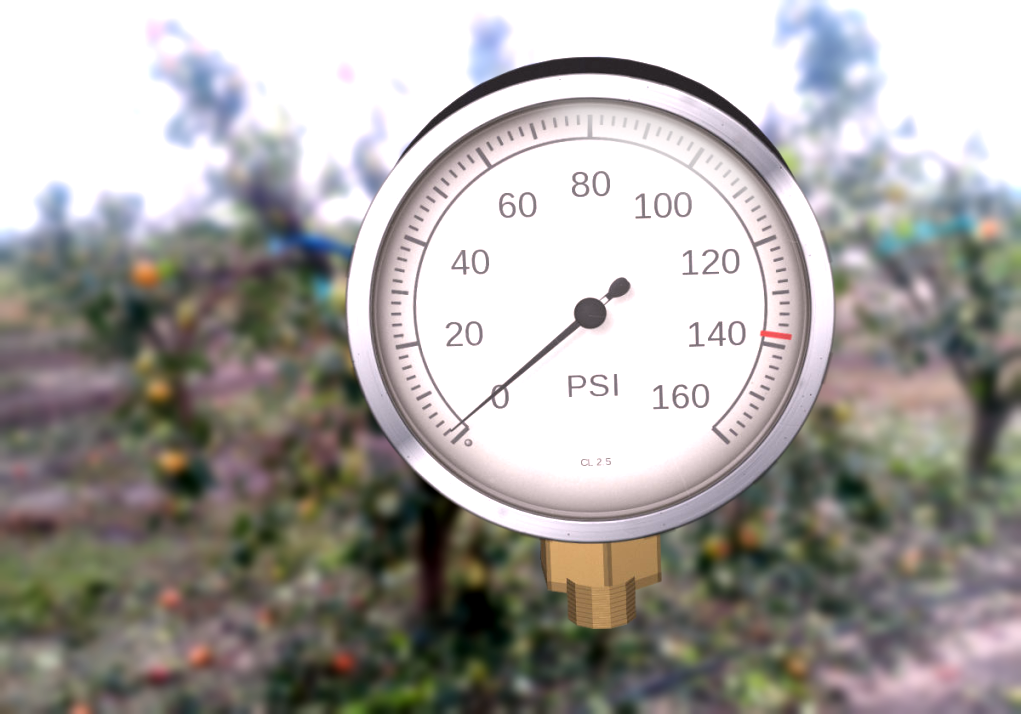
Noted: psi 2
